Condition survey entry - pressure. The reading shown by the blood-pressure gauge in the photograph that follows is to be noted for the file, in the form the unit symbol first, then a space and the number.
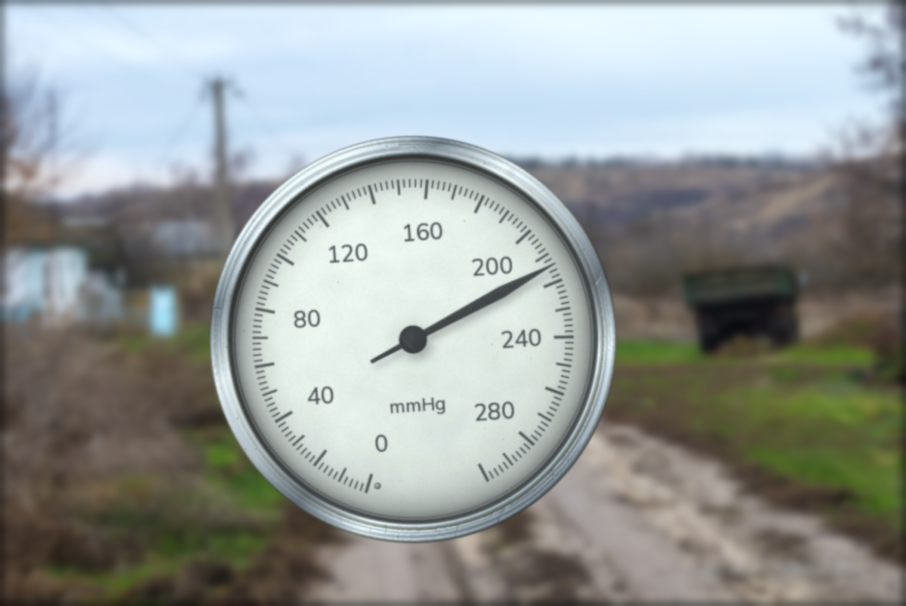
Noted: mmHg 214
